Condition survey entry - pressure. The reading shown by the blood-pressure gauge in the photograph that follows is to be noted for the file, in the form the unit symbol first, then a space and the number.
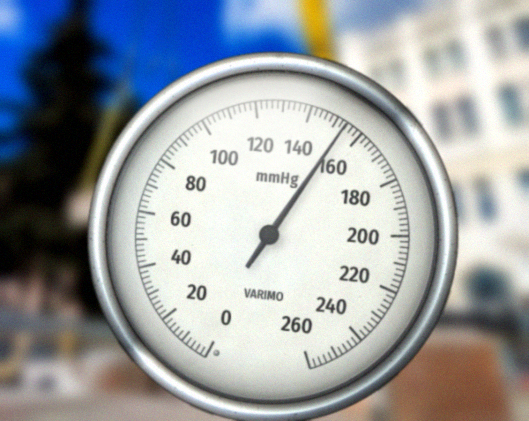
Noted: mmHg 154
